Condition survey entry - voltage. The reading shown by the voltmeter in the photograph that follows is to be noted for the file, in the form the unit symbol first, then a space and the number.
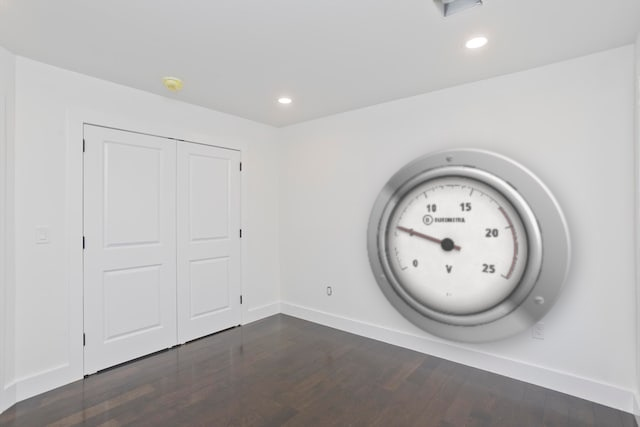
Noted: V 5
